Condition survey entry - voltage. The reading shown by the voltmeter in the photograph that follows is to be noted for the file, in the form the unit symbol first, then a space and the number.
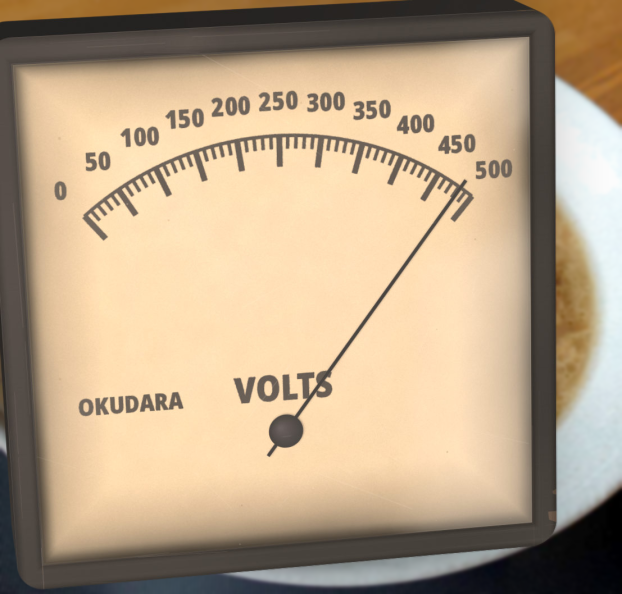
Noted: V 480
